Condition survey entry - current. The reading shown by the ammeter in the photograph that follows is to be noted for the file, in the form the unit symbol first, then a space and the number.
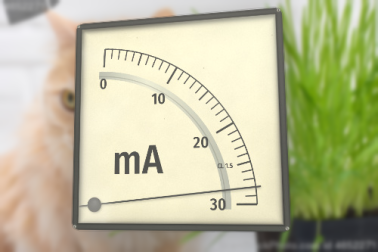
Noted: mA 28
